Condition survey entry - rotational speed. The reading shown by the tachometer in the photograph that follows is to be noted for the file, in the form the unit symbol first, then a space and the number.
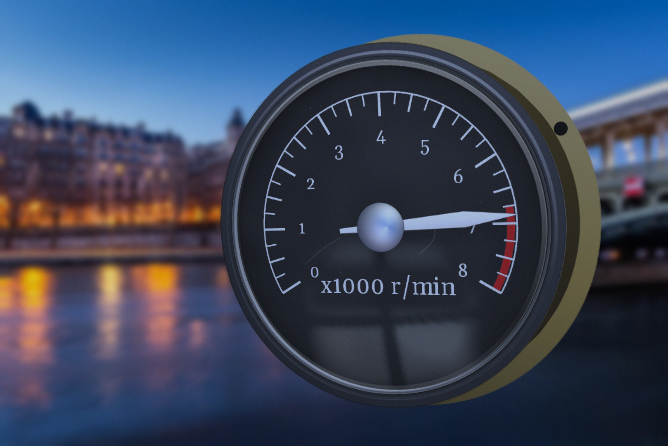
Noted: rpm 6875
